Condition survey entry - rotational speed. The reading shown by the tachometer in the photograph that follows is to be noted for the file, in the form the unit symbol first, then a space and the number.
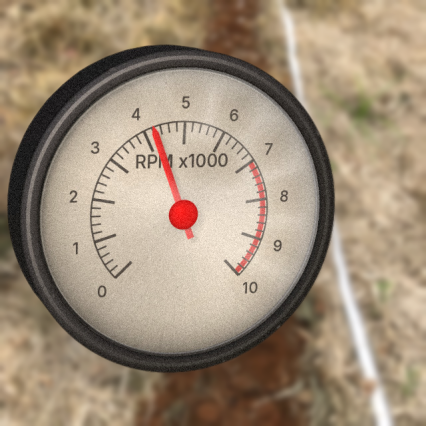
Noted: rpm 4200
